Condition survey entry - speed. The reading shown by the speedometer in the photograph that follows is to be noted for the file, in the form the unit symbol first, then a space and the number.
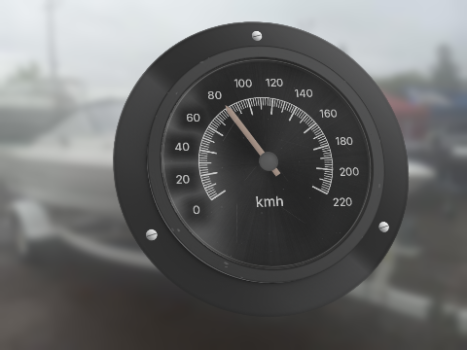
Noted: km/h 80
